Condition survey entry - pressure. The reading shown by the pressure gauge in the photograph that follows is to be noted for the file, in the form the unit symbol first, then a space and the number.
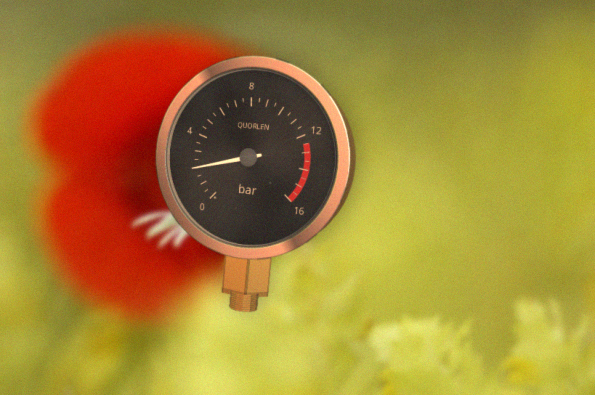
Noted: bar 2
